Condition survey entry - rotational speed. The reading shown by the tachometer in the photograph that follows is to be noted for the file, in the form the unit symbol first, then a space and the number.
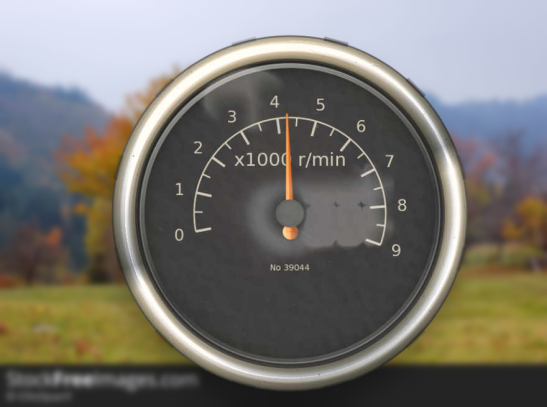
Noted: rpm 4250
